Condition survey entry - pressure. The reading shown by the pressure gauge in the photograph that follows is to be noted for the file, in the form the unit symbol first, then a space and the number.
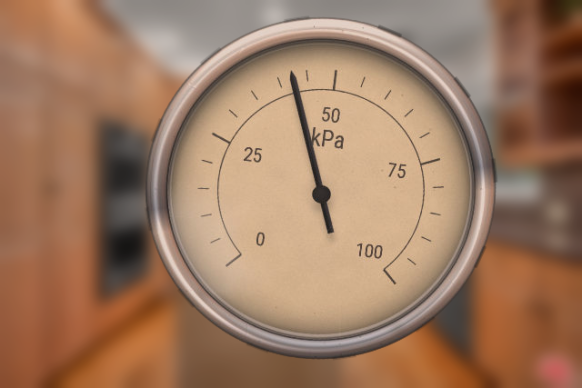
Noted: kPa 42.5
